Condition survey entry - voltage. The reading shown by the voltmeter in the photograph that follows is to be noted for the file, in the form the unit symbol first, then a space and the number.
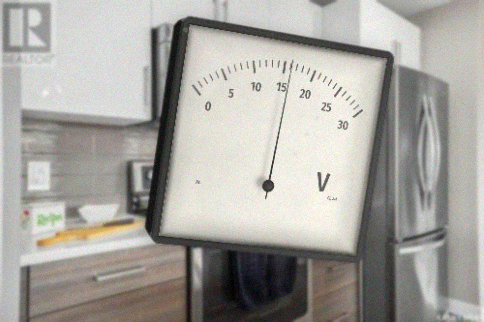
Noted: V 16
